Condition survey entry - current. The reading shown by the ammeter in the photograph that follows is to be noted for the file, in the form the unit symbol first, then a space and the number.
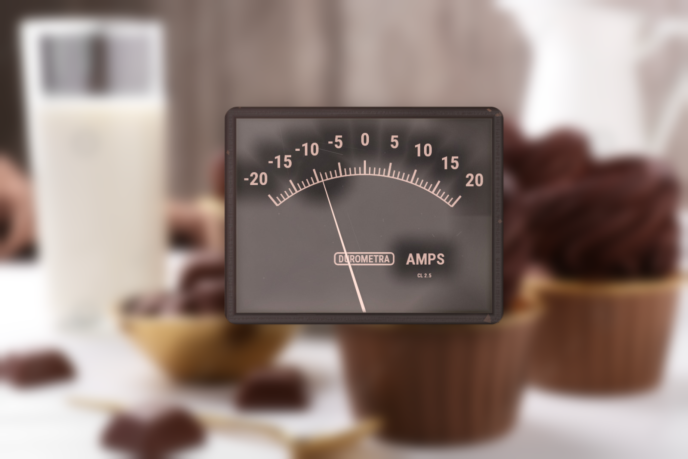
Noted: A -9
